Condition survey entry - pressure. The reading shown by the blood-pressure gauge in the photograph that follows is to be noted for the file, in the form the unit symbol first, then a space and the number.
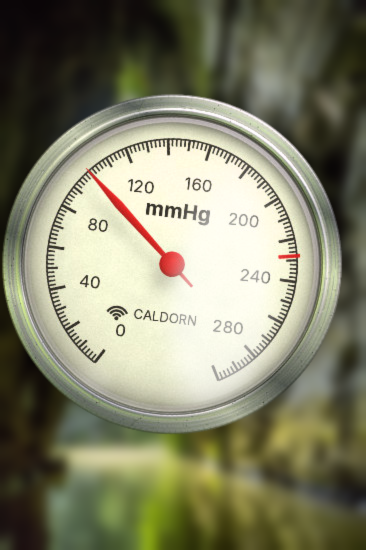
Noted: mmHg 100
